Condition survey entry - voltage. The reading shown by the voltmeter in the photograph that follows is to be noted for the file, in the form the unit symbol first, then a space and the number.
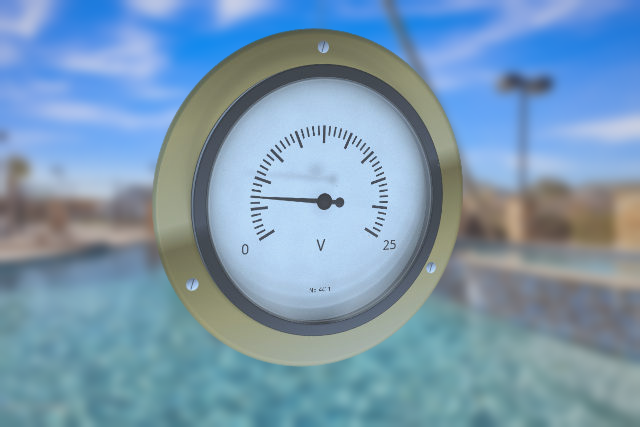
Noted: V 3.5
